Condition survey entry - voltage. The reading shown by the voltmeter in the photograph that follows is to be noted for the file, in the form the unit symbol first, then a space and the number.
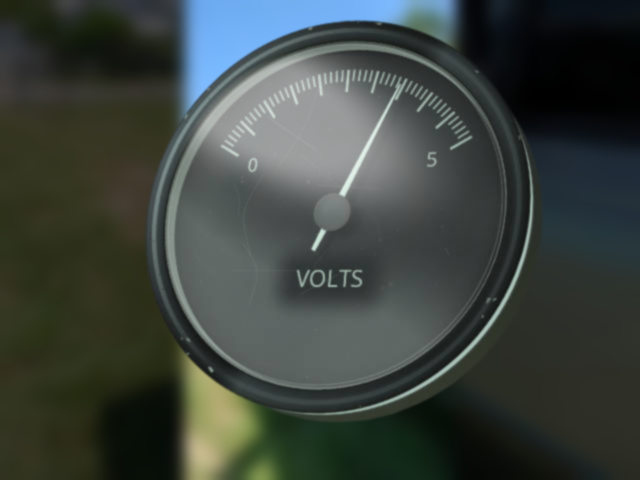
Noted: V 3.5
